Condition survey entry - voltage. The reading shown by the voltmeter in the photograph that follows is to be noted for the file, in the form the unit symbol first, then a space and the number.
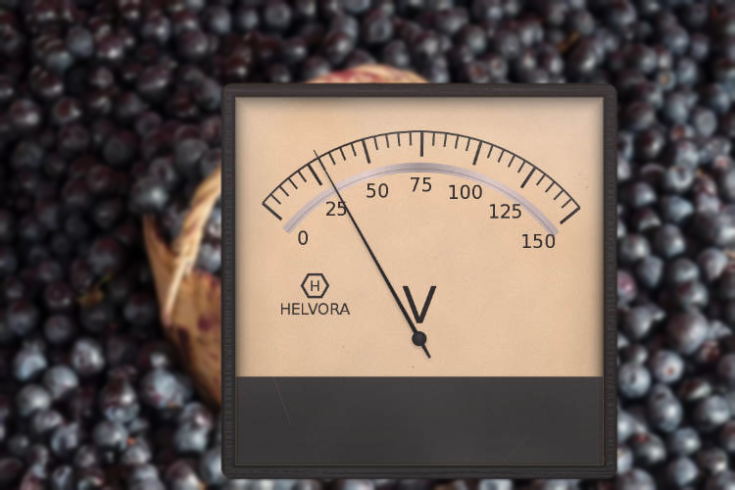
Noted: V 30
